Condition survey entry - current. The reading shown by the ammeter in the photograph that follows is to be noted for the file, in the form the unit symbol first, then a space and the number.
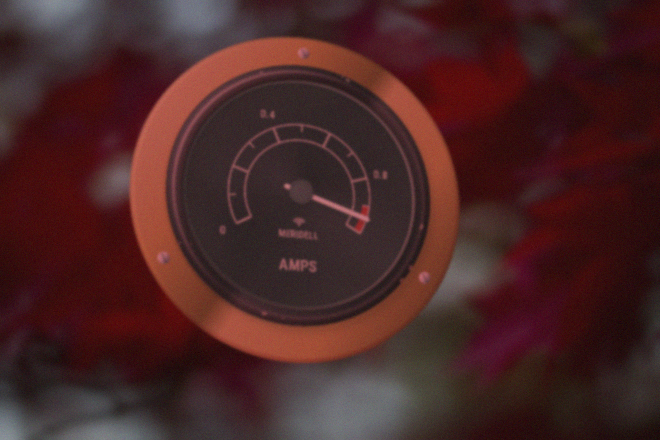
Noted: A 0.95
